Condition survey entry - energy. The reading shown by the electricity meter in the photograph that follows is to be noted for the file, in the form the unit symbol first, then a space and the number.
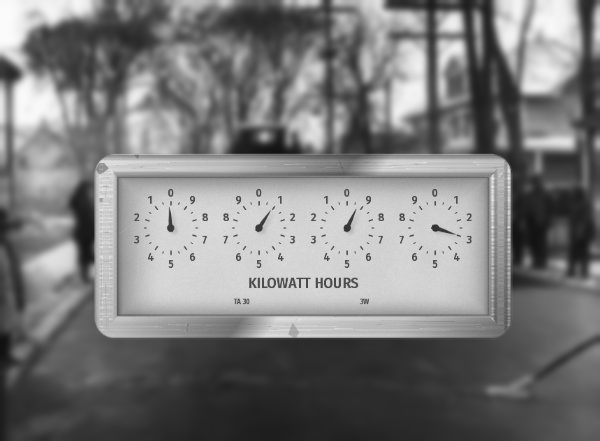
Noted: kWh 93
